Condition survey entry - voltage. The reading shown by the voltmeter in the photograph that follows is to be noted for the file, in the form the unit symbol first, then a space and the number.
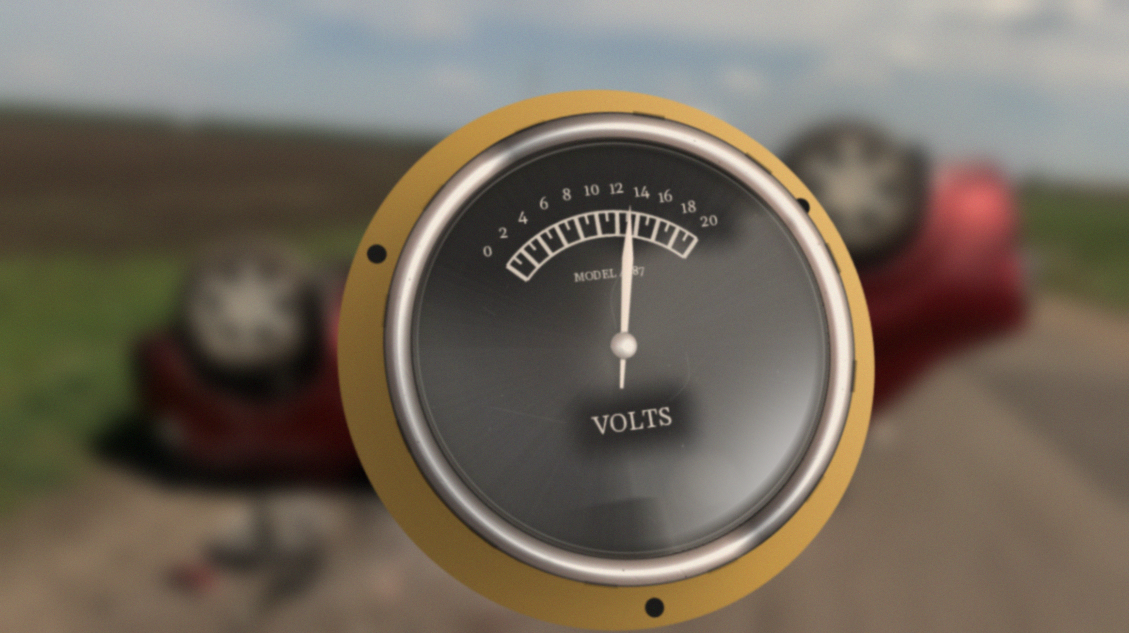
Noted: V 13
